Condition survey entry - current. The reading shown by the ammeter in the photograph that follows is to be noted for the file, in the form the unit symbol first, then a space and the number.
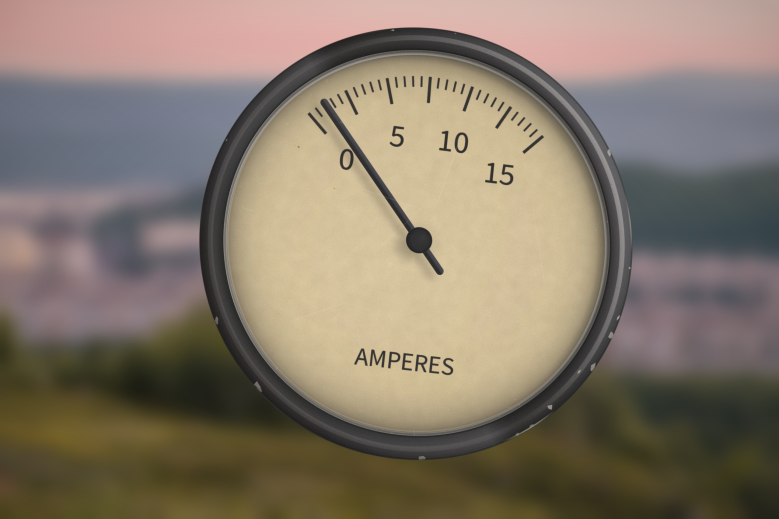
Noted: A 1
